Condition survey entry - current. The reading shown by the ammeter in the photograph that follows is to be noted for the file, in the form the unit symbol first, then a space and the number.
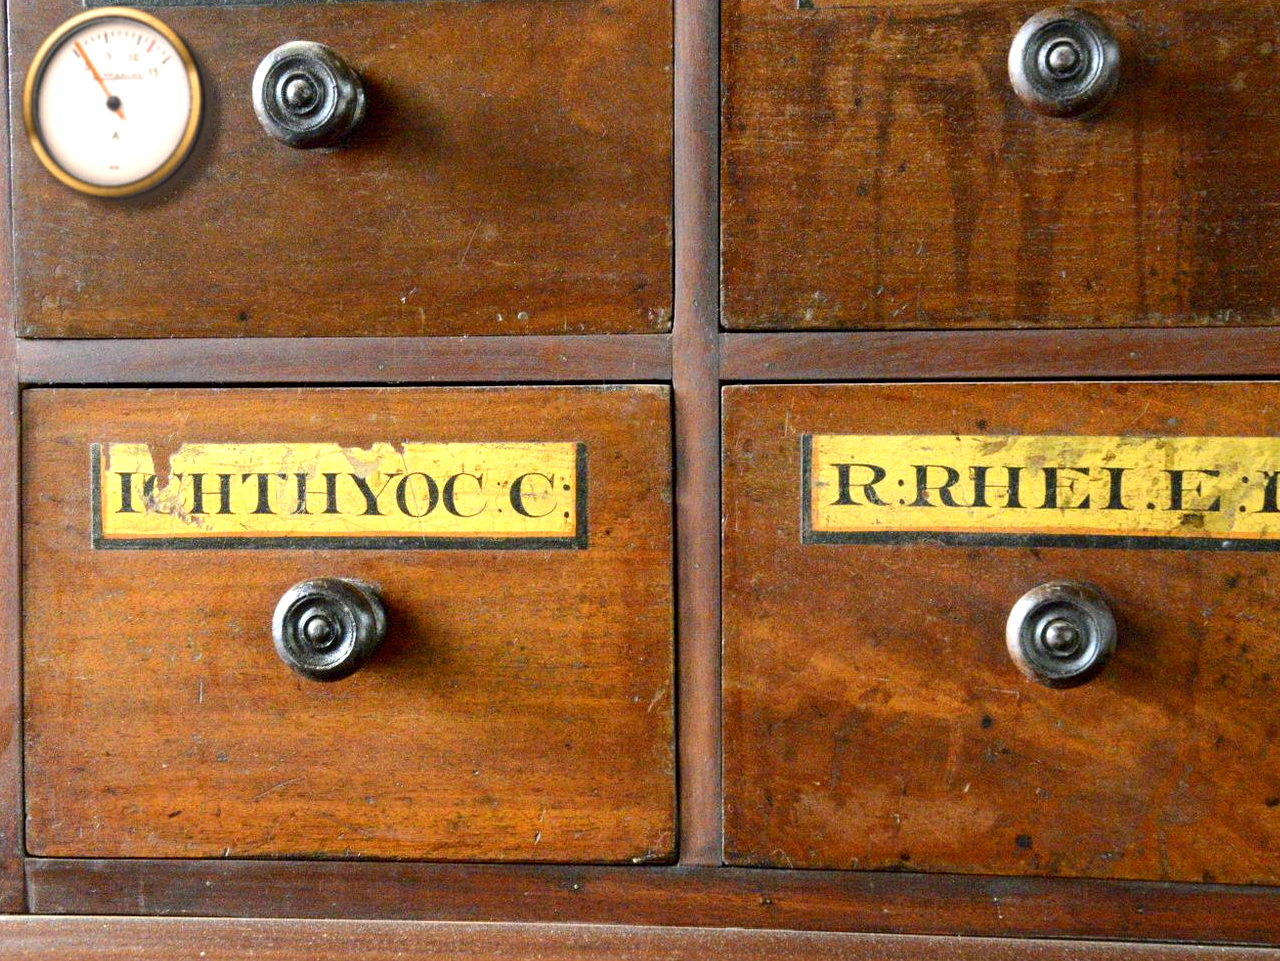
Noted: A 1
